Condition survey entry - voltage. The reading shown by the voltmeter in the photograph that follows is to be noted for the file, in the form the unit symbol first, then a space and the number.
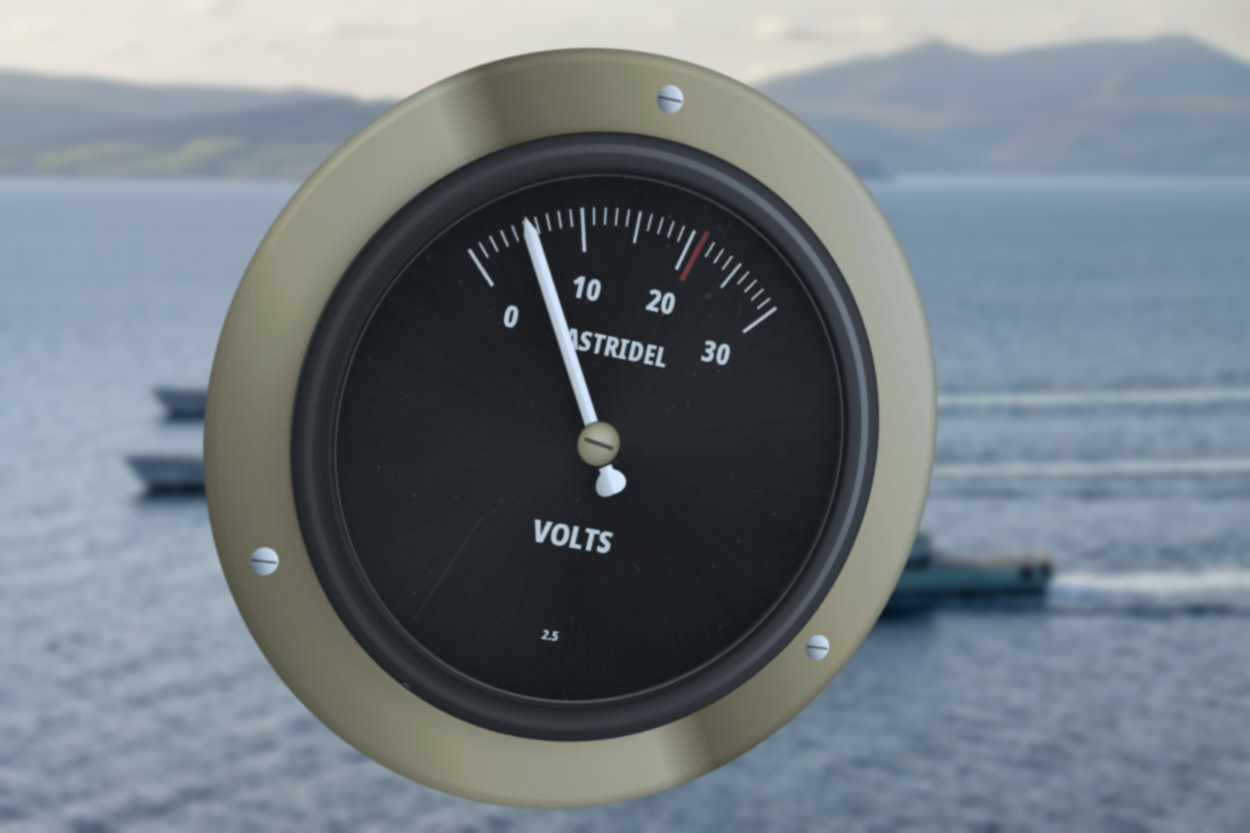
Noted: V 5
